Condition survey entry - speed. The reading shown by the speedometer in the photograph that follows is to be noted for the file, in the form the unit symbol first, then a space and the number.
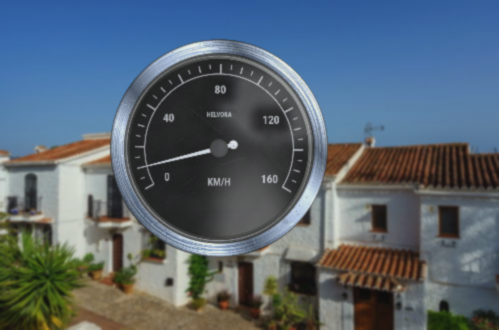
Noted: km/h 10
